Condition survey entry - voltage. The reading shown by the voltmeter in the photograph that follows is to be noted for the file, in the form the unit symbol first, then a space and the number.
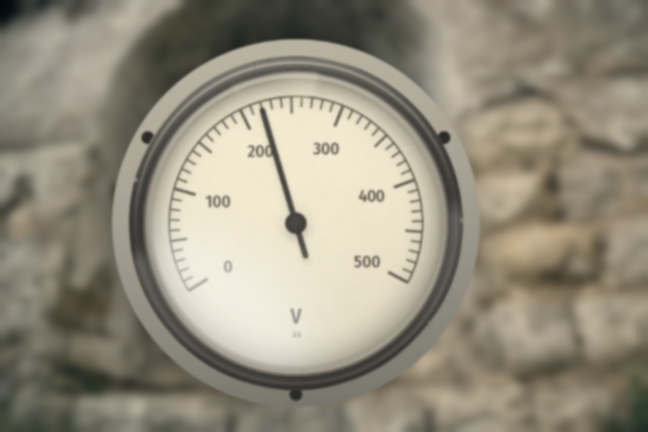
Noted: V 220
